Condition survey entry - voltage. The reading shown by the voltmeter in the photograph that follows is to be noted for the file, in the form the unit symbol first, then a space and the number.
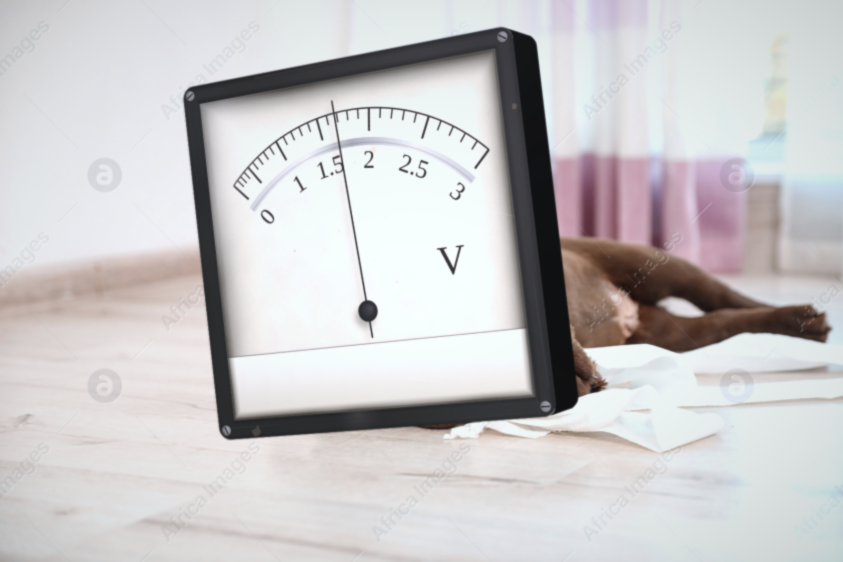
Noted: V 1.7
